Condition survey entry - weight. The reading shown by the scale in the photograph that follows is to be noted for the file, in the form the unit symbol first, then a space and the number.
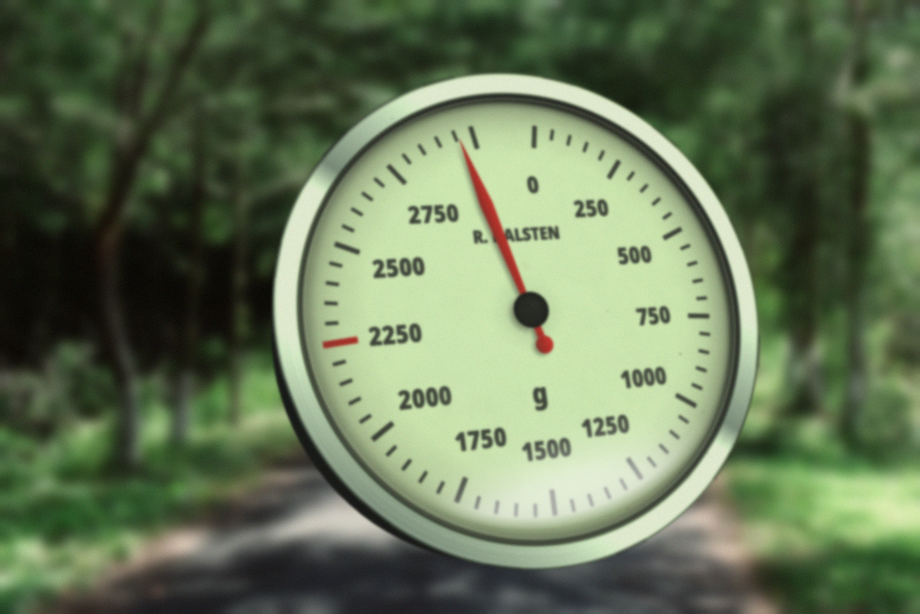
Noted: g 2950
